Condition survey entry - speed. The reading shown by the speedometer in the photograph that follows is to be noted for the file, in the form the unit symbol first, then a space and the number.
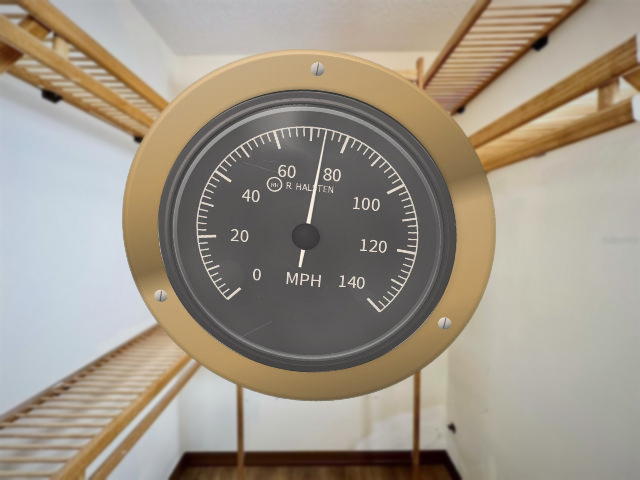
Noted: mph 74
